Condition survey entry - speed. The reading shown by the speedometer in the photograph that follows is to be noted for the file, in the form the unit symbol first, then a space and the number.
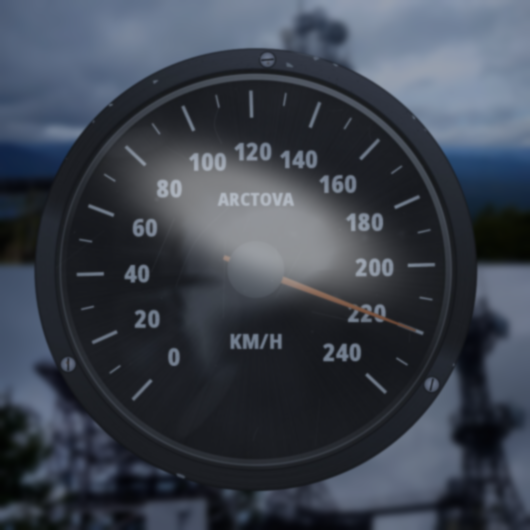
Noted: km/h 220
